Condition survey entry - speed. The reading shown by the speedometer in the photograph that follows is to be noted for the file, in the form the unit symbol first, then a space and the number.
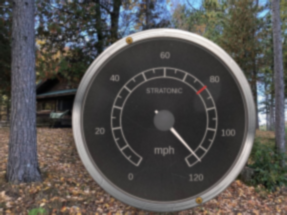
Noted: mph 115
